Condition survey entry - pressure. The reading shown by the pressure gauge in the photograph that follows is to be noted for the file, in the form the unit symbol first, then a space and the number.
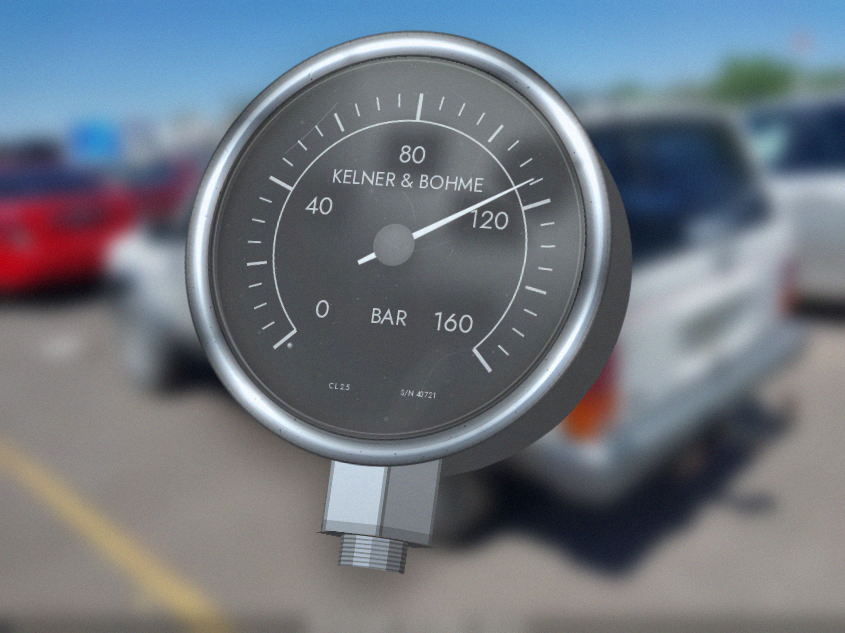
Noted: bar 115
